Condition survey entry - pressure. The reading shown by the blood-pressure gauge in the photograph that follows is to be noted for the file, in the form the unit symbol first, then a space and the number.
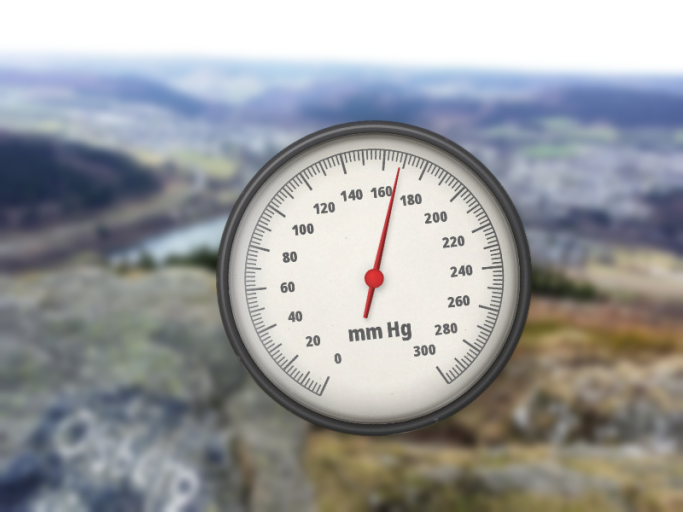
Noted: mmHg 168
